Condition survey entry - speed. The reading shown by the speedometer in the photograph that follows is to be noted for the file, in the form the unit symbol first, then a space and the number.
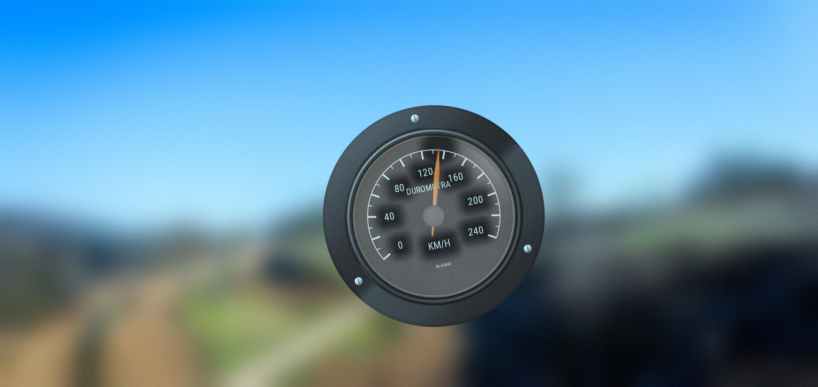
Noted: km/h 135
